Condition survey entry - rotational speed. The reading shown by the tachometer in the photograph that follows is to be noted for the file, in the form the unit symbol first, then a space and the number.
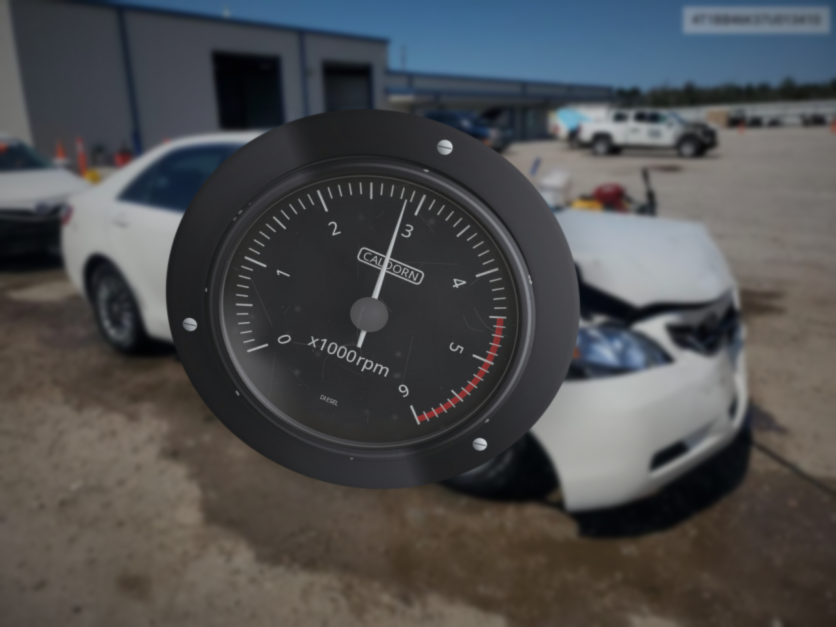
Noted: rpm 2850
